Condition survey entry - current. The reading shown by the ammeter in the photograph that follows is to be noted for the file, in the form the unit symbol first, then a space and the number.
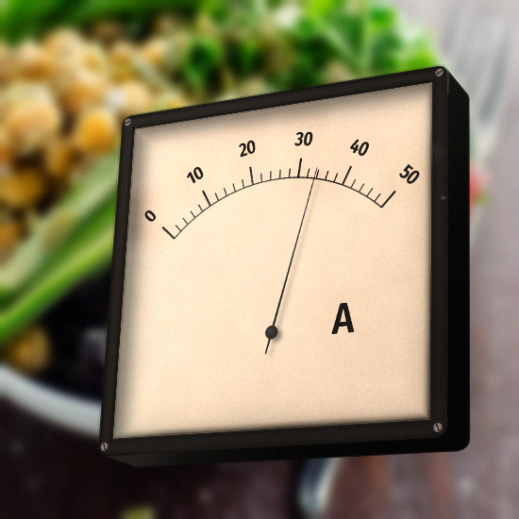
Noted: A 34
